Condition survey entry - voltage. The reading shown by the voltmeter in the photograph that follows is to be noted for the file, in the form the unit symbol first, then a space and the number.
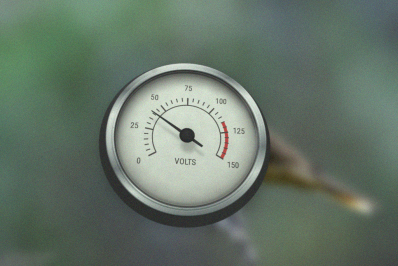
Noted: V 40
